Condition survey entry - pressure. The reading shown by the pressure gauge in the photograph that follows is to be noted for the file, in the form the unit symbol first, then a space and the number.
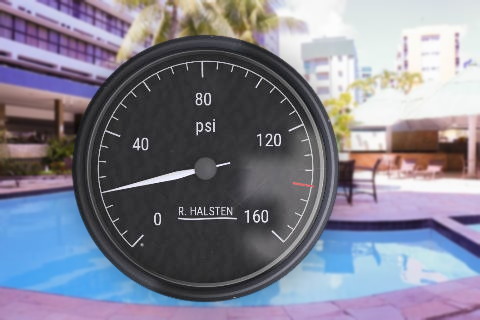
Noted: psi 20
